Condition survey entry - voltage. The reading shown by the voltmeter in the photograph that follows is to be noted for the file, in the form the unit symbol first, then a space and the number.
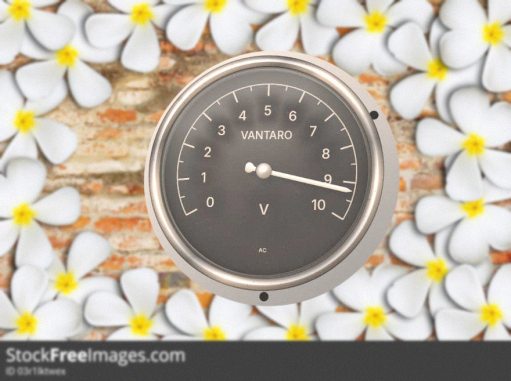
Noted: V 9.25
